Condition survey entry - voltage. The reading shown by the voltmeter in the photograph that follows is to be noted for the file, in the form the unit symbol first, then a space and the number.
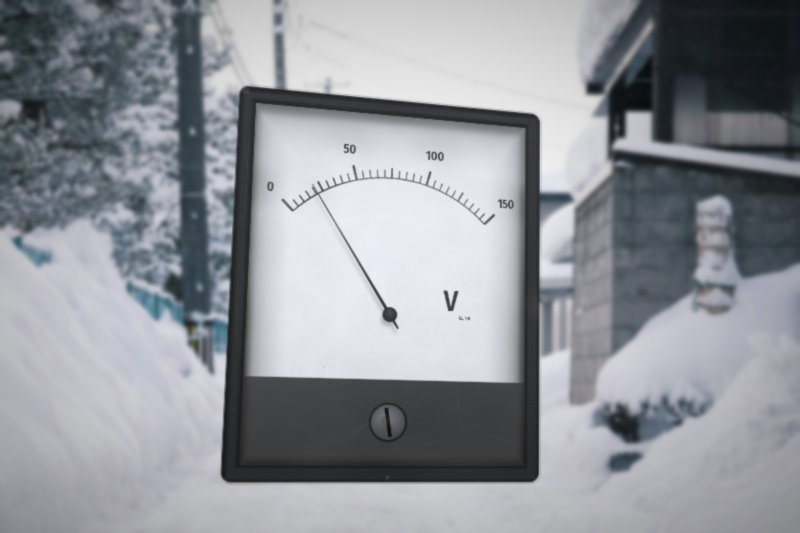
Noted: V 20
